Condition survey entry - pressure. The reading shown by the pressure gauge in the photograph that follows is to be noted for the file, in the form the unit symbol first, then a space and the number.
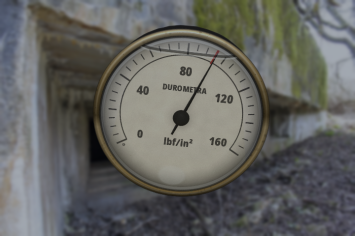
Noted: psi 95
